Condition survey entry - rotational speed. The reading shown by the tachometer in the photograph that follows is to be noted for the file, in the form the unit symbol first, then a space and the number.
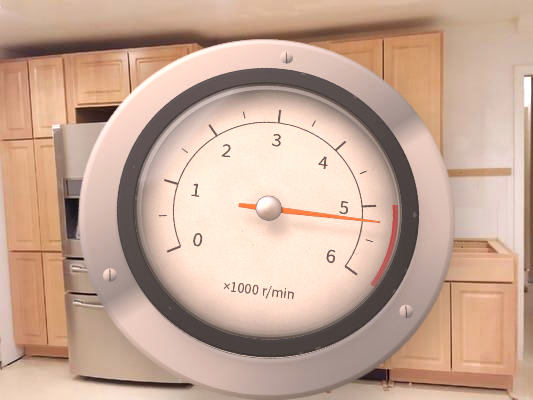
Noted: rpm 5250
